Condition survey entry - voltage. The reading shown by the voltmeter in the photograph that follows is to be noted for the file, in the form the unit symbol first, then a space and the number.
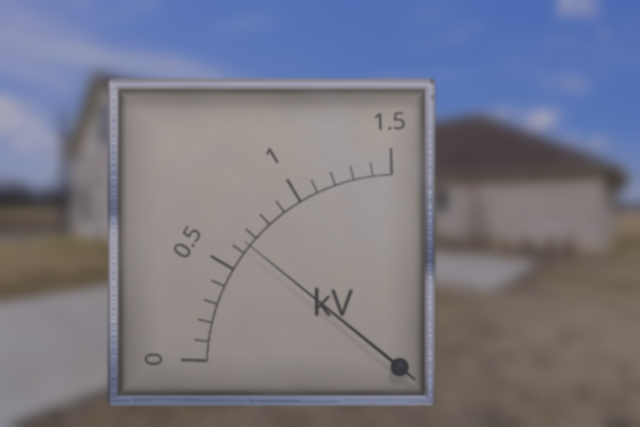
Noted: kV 0.65
